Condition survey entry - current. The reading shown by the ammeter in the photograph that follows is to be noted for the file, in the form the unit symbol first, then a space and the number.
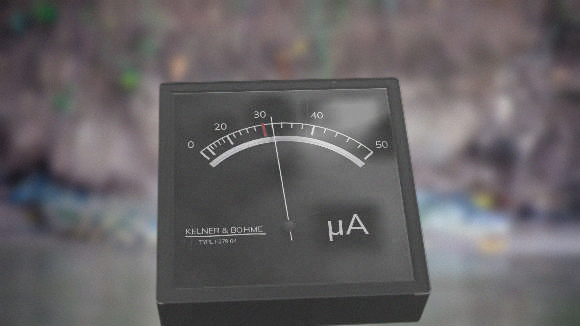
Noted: µA 32
